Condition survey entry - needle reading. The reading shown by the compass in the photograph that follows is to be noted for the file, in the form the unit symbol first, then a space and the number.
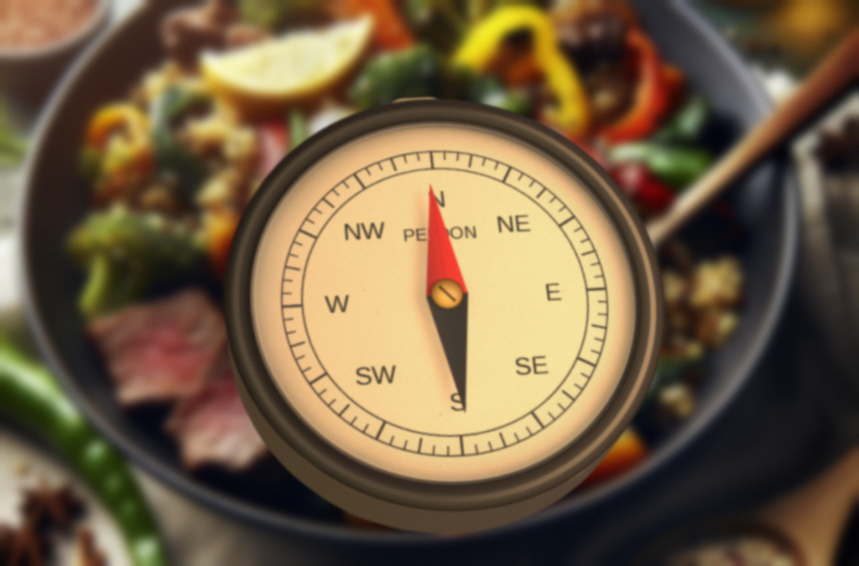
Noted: ° 357.5
